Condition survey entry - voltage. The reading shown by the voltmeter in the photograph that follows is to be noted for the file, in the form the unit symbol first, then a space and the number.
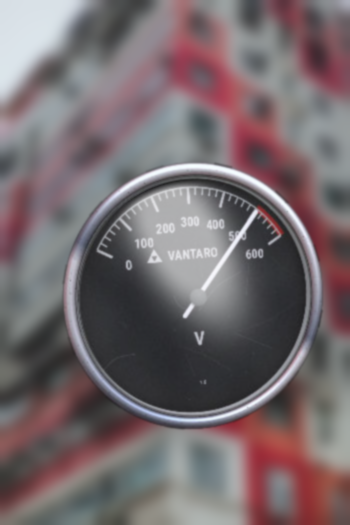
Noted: V 500
